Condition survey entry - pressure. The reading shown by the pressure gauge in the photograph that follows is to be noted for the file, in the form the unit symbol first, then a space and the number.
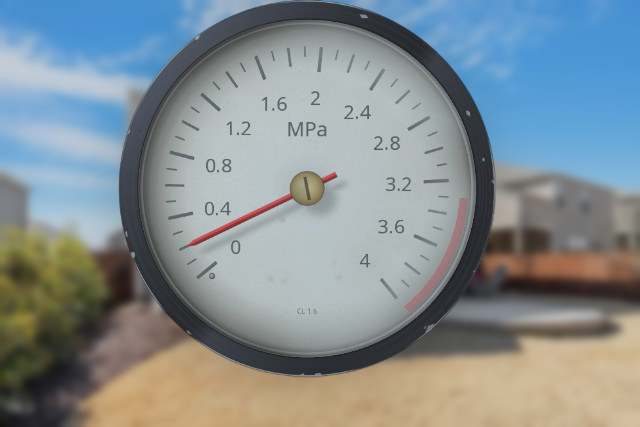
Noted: MPa 0.2
